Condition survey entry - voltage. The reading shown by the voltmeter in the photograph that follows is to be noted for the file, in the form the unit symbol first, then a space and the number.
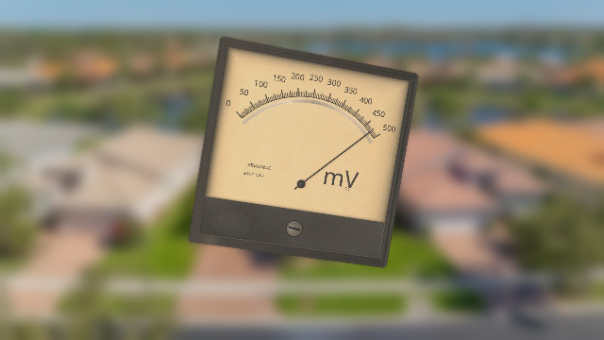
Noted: mV 475
